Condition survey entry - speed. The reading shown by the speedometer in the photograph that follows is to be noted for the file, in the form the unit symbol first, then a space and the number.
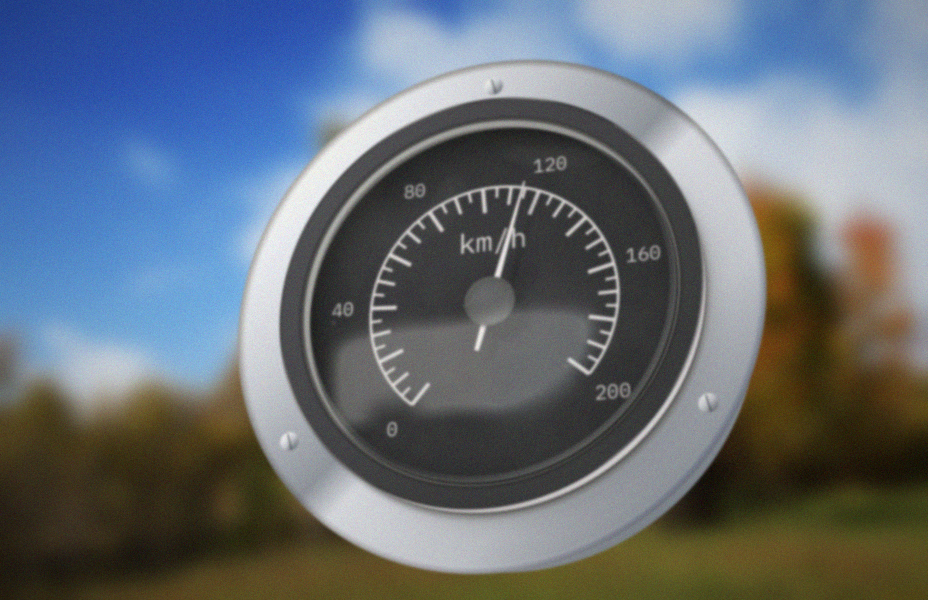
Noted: km/h 115
